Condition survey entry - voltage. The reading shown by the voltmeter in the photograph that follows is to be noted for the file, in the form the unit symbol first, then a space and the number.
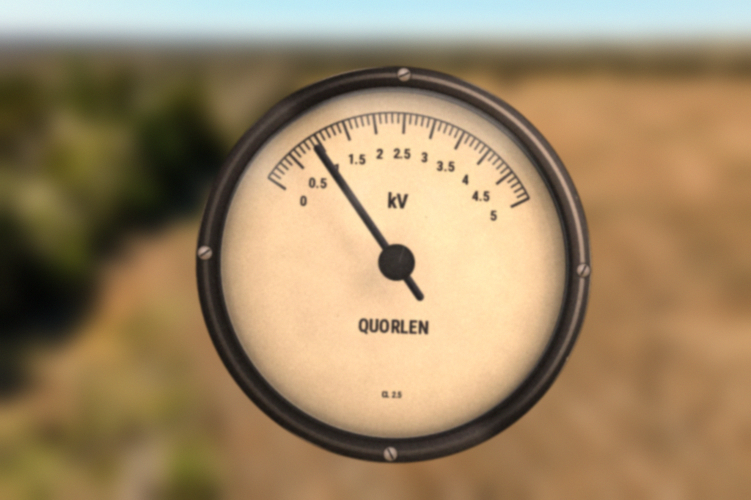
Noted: kV 0.9
